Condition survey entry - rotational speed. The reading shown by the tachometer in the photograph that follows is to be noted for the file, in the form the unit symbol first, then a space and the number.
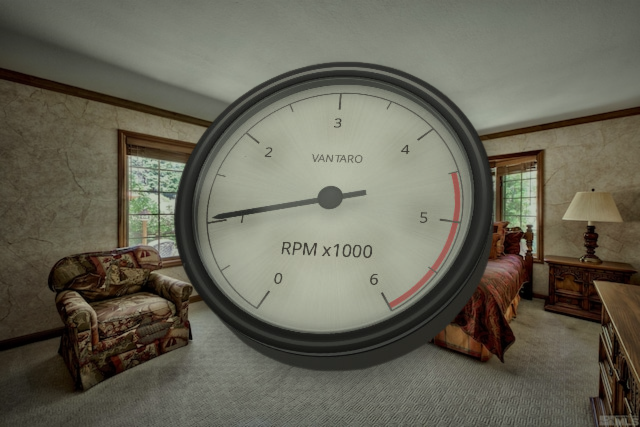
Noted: rpm 1000
